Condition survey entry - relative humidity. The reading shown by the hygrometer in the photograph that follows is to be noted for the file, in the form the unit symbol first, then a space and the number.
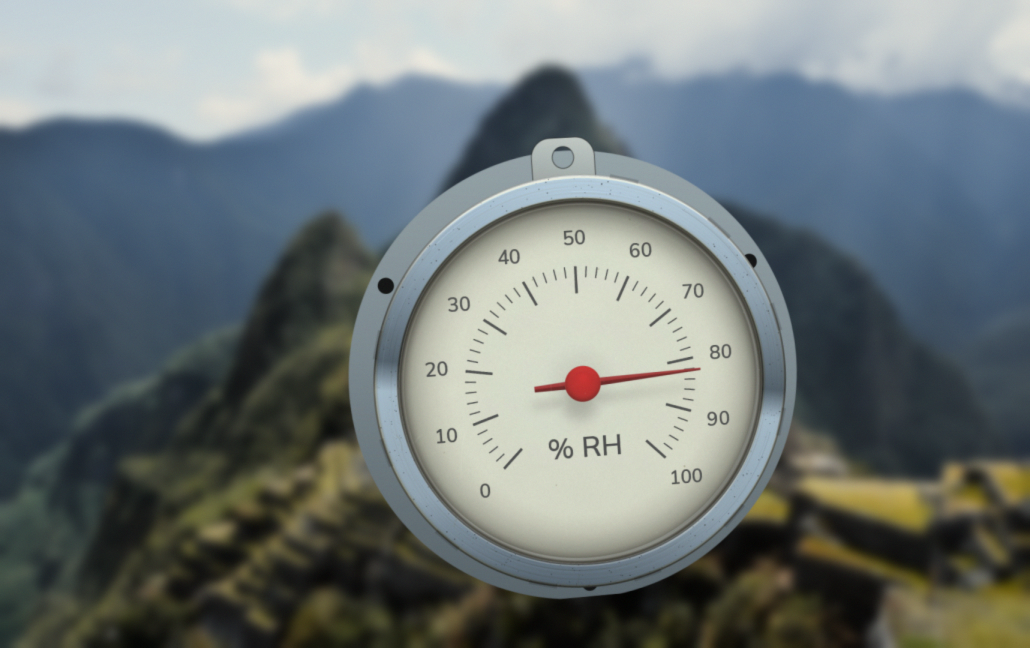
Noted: % 82
